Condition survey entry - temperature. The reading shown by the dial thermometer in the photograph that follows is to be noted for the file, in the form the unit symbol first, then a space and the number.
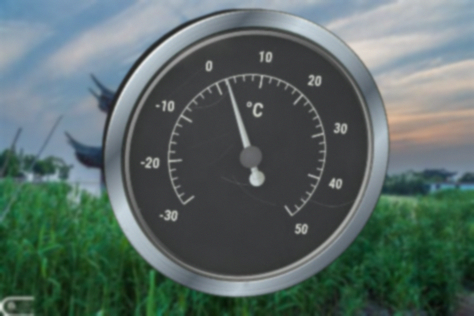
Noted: °C 2
